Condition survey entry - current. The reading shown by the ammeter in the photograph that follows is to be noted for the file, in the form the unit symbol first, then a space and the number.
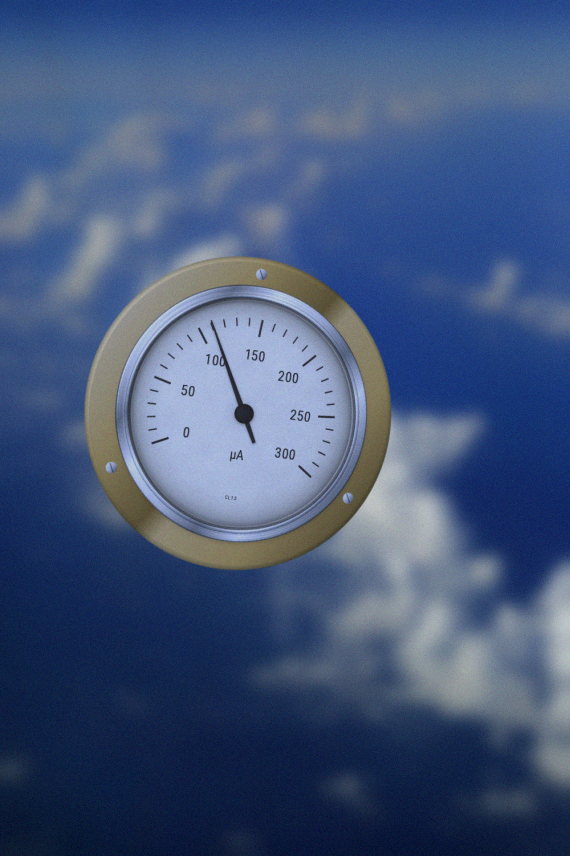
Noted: µA 110
